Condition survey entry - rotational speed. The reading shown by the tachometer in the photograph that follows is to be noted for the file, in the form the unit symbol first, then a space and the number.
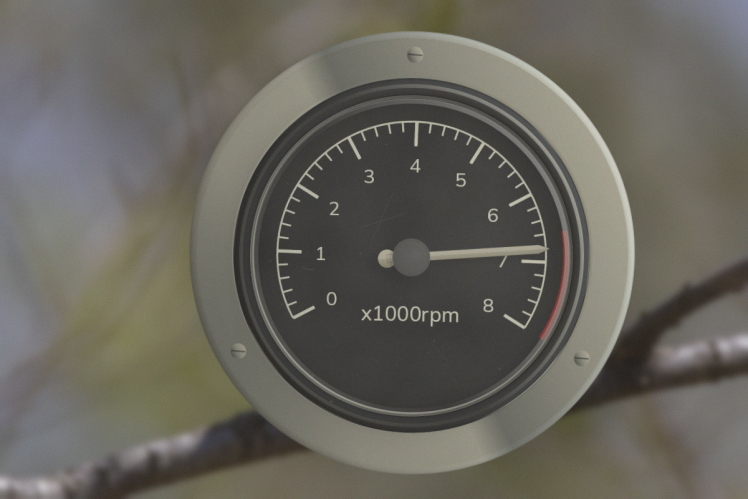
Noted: rpm 6800
